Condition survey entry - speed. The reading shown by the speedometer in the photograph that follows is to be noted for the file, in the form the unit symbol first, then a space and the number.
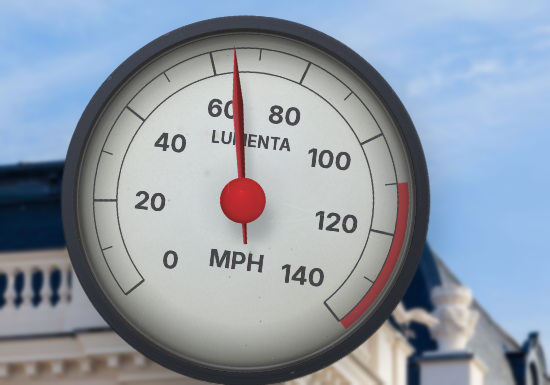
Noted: mph 65
